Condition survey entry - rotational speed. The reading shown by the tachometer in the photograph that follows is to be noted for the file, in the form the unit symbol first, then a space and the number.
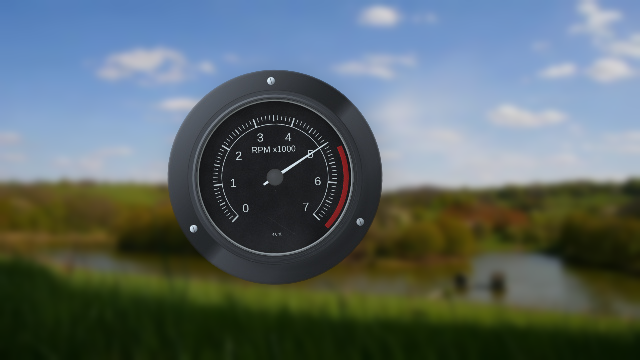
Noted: rpm 5000
